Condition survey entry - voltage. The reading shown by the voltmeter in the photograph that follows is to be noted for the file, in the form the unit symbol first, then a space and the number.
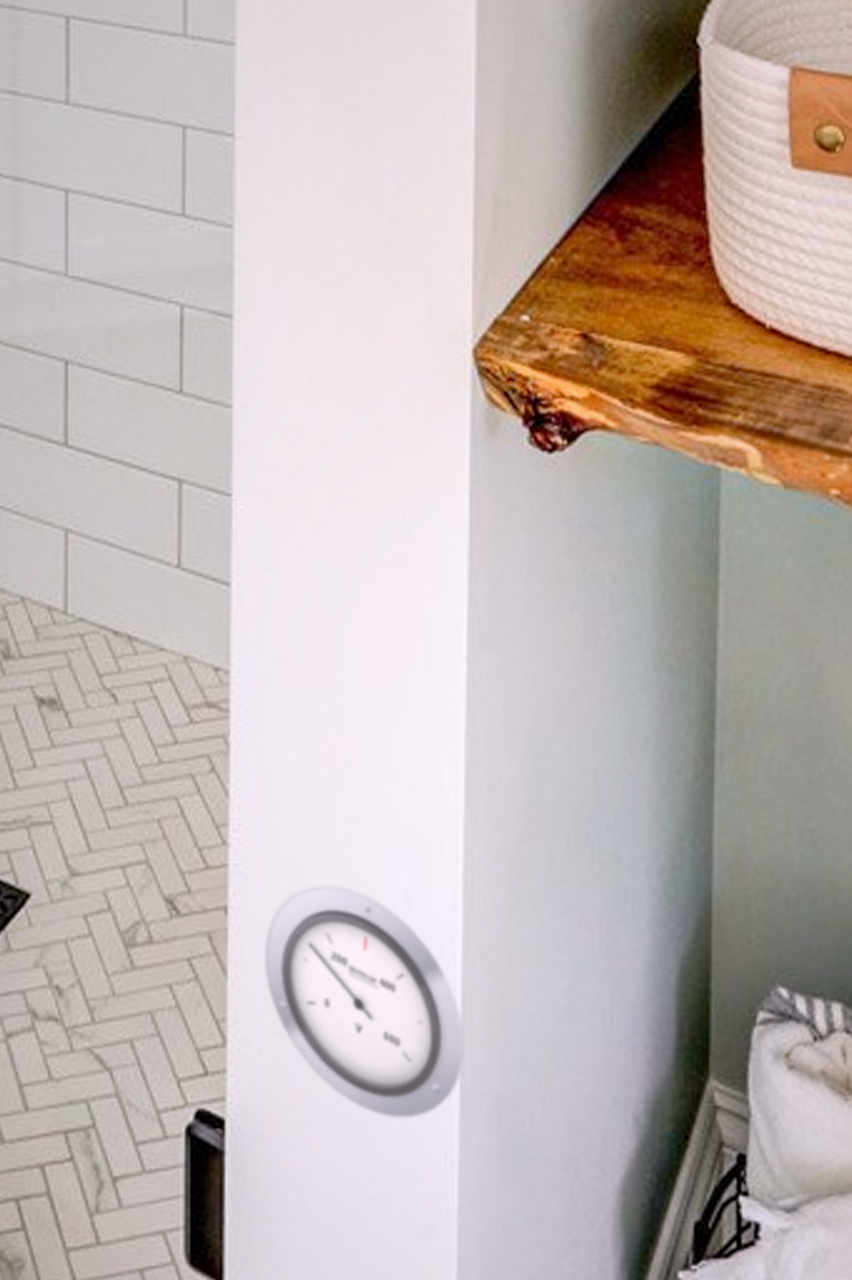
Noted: V 150
